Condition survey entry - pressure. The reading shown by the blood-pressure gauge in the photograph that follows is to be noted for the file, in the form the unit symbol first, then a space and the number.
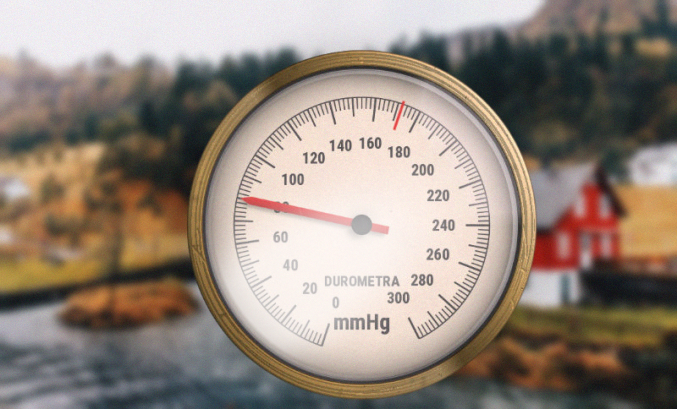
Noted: mmHg 80
